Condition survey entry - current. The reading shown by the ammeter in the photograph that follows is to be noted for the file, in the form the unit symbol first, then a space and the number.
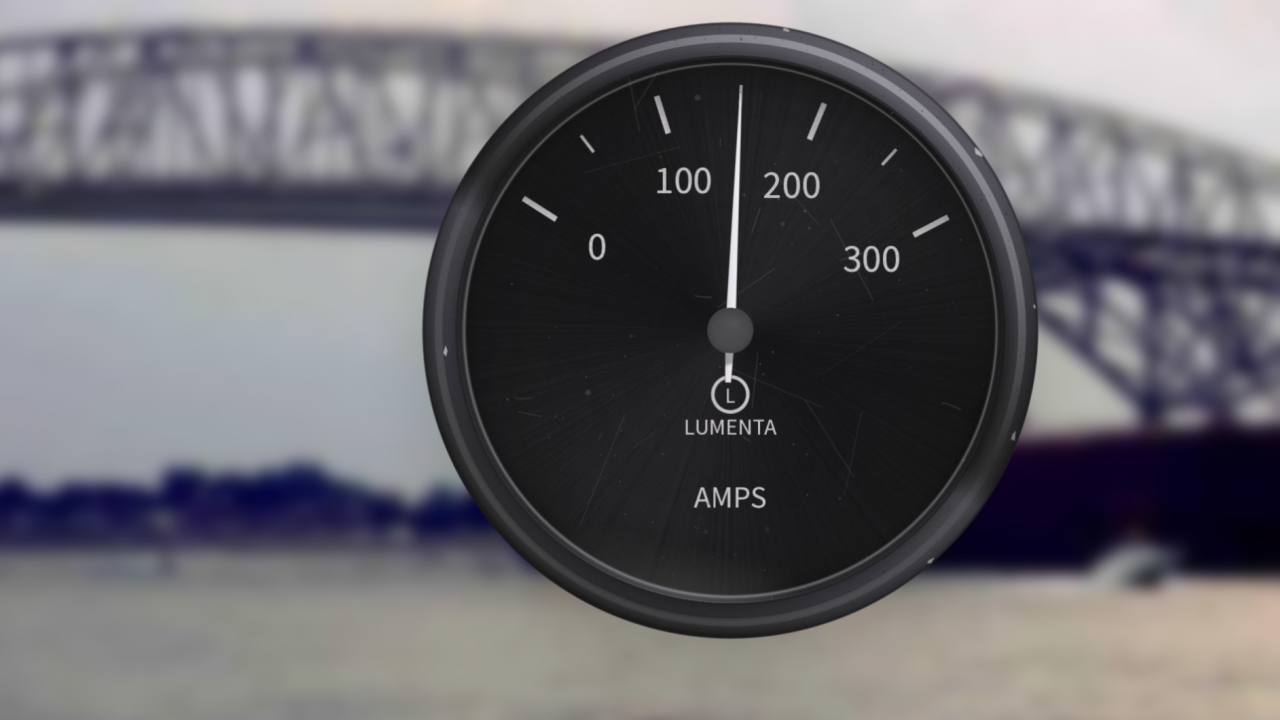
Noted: A 150
